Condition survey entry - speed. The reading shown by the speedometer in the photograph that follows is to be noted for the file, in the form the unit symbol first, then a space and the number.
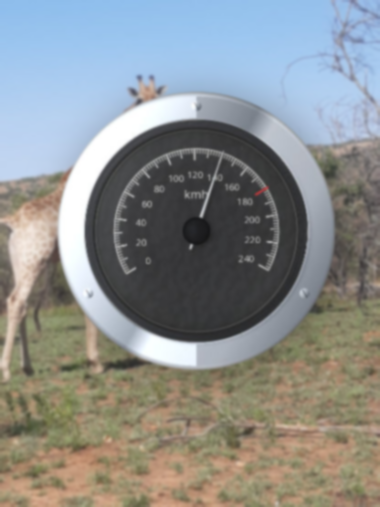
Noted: km/h 140
